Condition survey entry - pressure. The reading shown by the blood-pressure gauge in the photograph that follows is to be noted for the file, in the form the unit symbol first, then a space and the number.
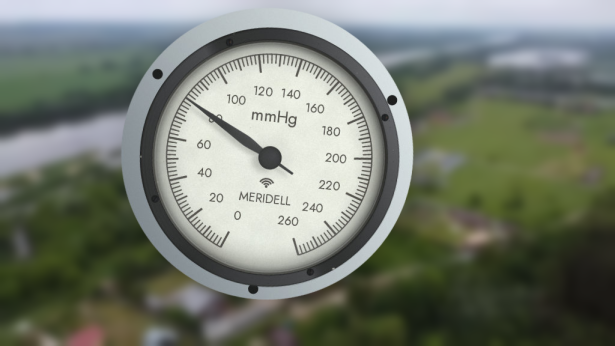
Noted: mmHg 80
